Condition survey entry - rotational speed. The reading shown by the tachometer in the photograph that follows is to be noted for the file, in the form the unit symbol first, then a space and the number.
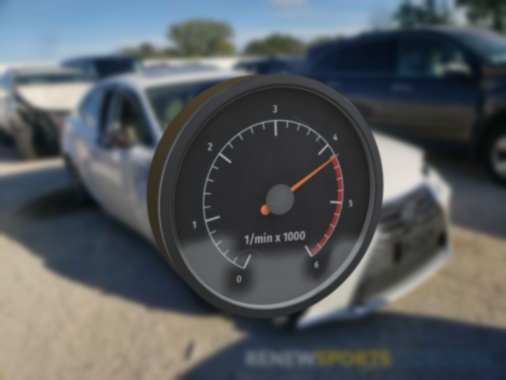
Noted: rpm 4200
